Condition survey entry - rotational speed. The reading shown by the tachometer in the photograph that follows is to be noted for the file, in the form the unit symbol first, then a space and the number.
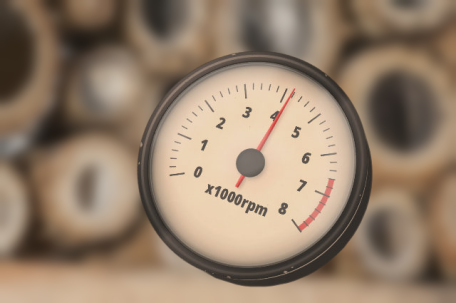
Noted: rpm 4200
